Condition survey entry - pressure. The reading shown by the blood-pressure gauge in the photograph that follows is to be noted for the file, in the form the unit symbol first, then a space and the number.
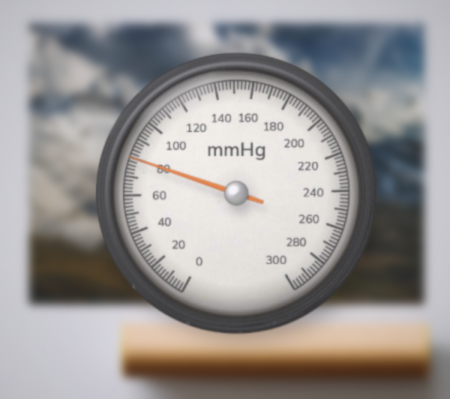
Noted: mmHg 80
